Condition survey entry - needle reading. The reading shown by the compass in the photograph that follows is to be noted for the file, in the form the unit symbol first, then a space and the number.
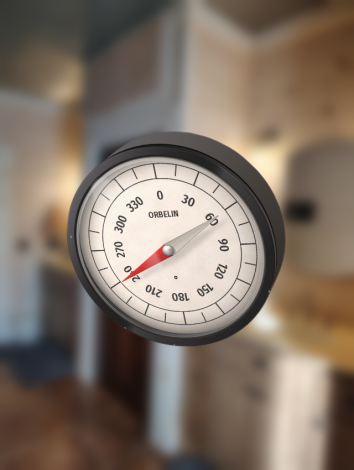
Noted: ° 240
